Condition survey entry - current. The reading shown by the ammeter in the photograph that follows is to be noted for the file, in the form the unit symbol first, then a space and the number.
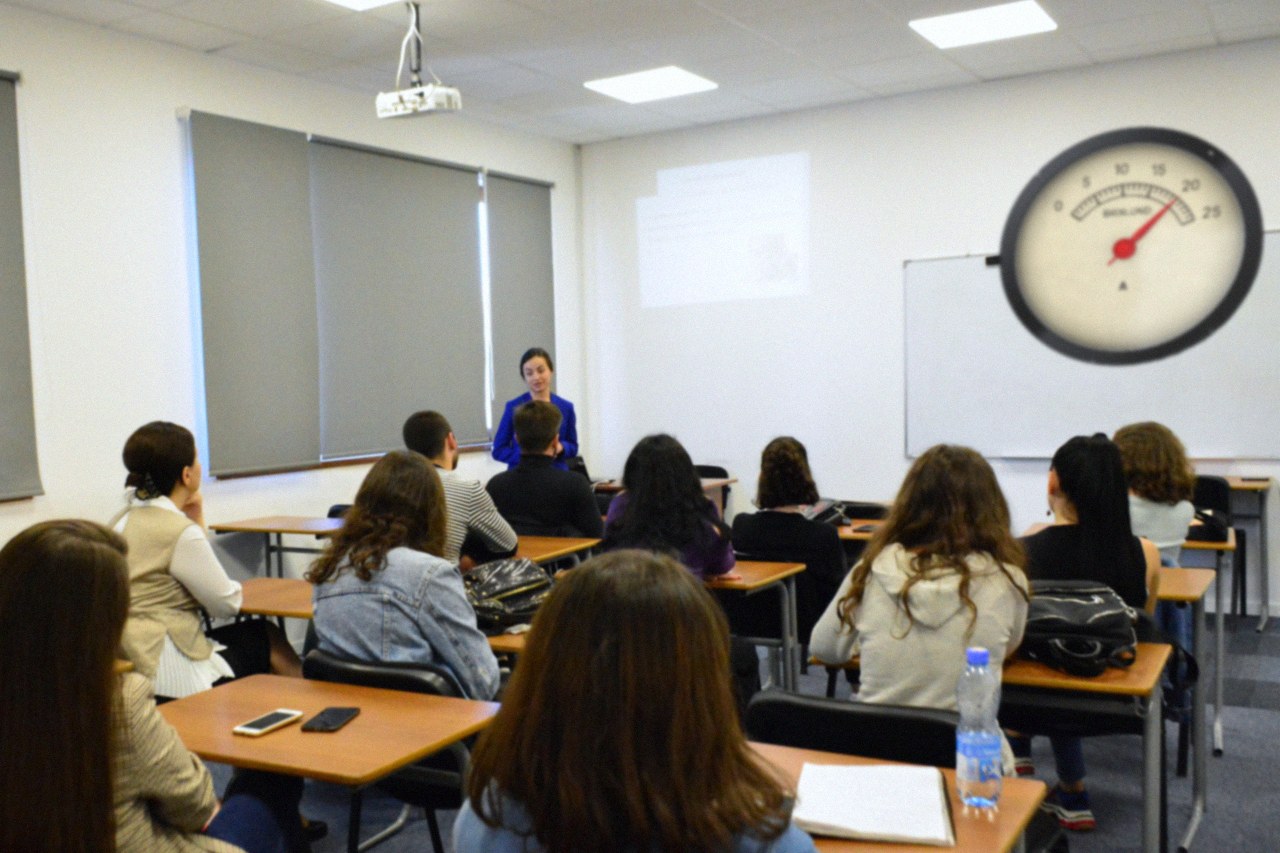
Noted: A 20
